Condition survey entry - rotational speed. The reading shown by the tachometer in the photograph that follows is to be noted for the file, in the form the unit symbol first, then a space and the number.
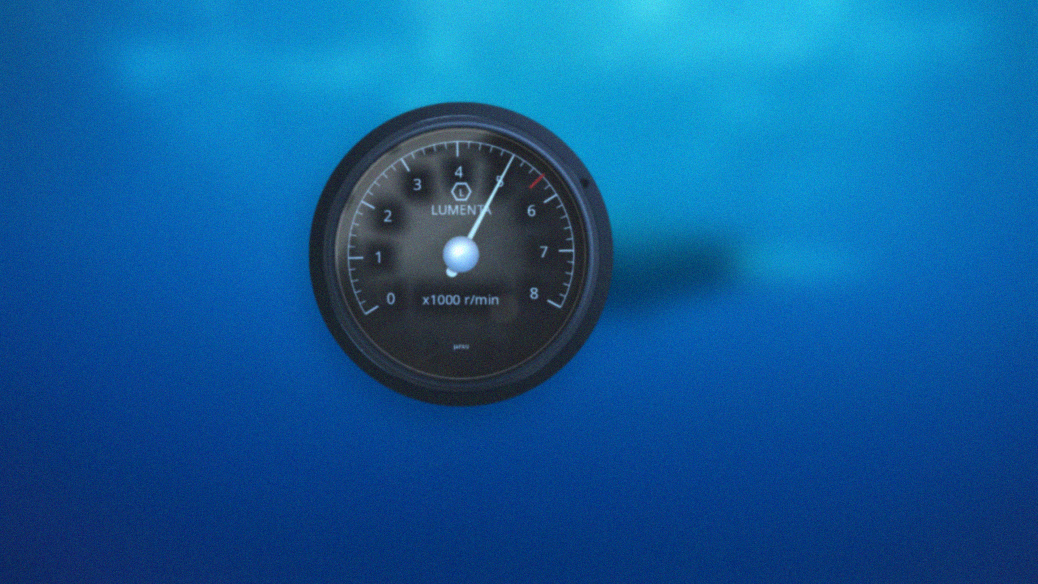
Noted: rpm 5000
